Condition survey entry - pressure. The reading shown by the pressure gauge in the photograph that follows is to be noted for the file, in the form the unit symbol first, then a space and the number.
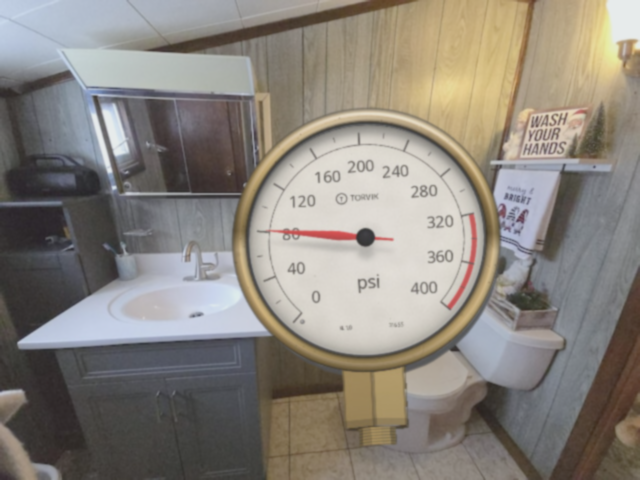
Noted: psi 80
